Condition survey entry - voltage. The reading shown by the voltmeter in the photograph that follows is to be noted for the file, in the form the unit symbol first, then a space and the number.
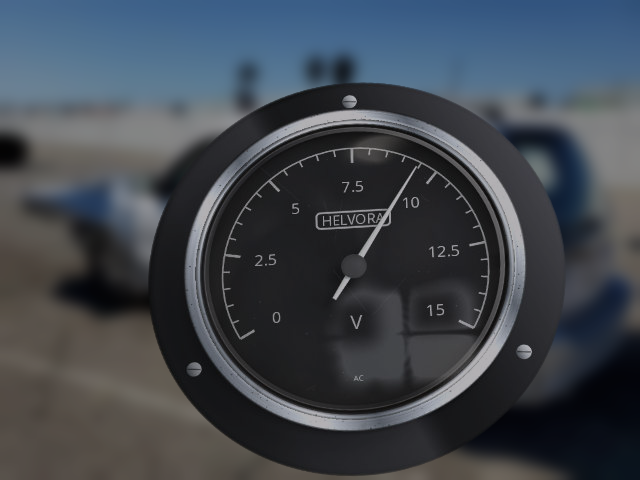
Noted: V 9.5
